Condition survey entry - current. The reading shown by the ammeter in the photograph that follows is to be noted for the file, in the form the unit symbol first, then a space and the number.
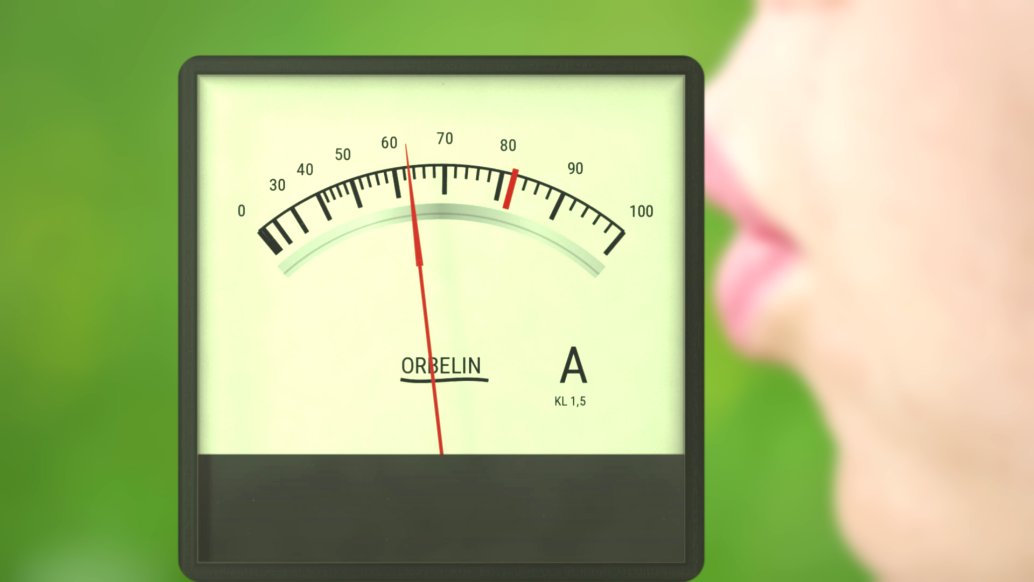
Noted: A 63
